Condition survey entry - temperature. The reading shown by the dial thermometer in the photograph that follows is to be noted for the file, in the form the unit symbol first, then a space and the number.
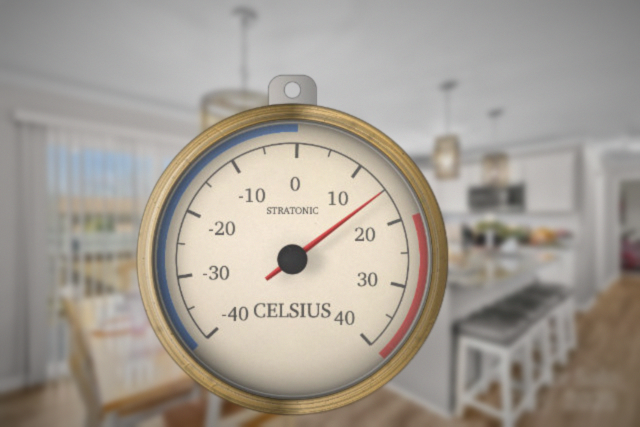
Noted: °C 15
